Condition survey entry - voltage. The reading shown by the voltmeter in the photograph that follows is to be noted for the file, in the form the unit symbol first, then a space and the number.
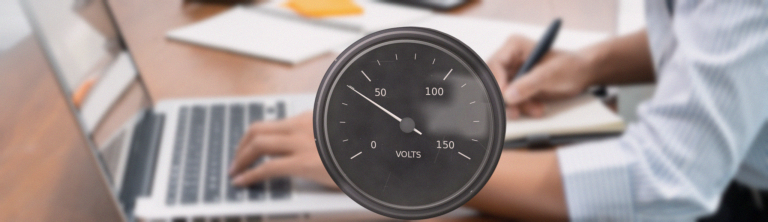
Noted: V 40
